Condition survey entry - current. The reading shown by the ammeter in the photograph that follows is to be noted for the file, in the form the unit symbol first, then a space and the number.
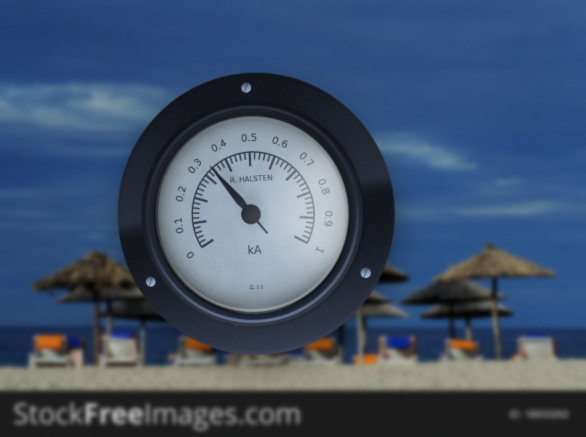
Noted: kA 0.34
